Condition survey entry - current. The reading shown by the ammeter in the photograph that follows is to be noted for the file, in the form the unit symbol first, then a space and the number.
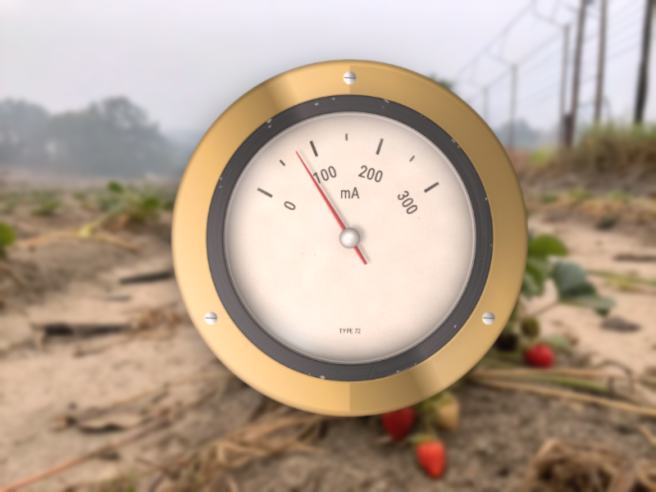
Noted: mA 75
